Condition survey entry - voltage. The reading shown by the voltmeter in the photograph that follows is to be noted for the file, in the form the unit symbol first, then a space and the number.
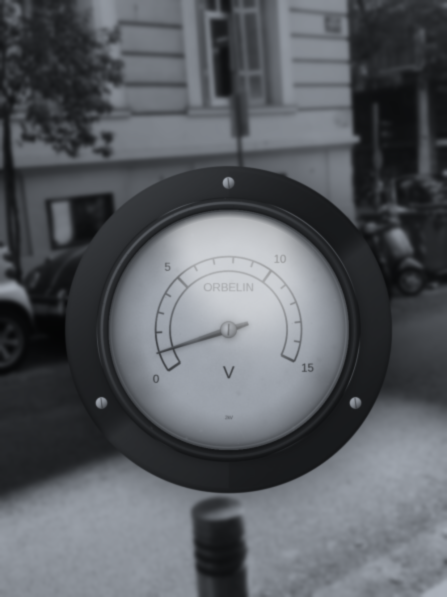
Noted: V 1
